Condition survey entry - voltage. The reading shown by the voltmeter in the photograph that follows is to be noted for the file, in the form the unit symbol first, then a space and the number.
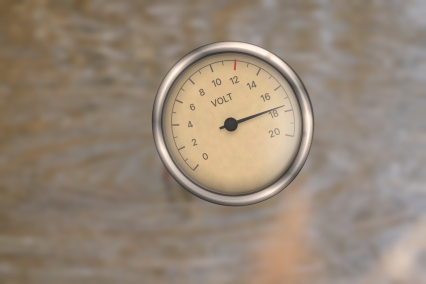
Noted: V 17.5
